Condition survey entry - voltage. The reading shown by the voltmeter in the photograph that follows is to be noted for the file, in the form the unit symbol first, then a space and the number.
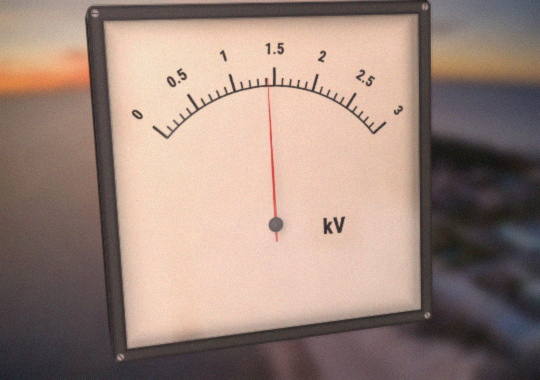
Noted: kV 1.4
